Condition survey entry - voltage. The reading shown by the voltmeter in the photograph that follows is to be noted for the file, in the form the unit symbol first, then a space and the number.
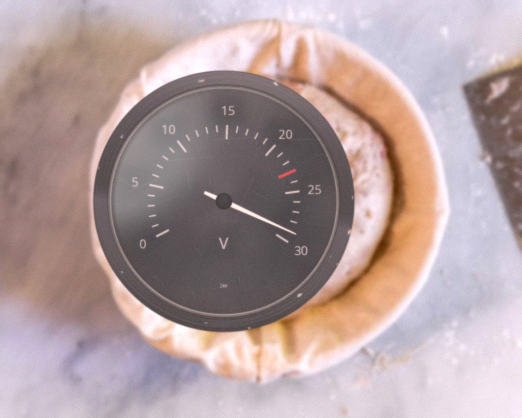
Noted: V 29
